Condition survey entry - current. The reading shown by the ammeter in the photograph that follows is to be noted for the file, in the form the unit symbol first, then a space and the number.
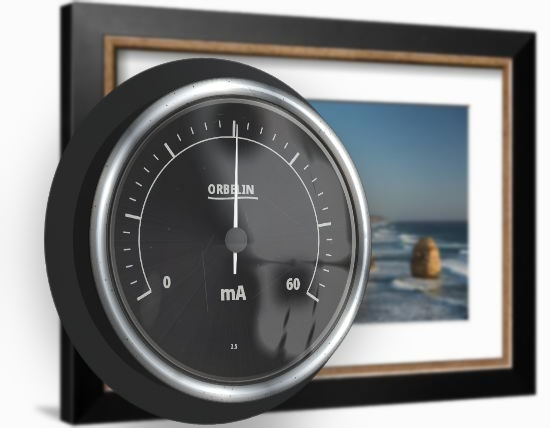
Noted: mA 30
